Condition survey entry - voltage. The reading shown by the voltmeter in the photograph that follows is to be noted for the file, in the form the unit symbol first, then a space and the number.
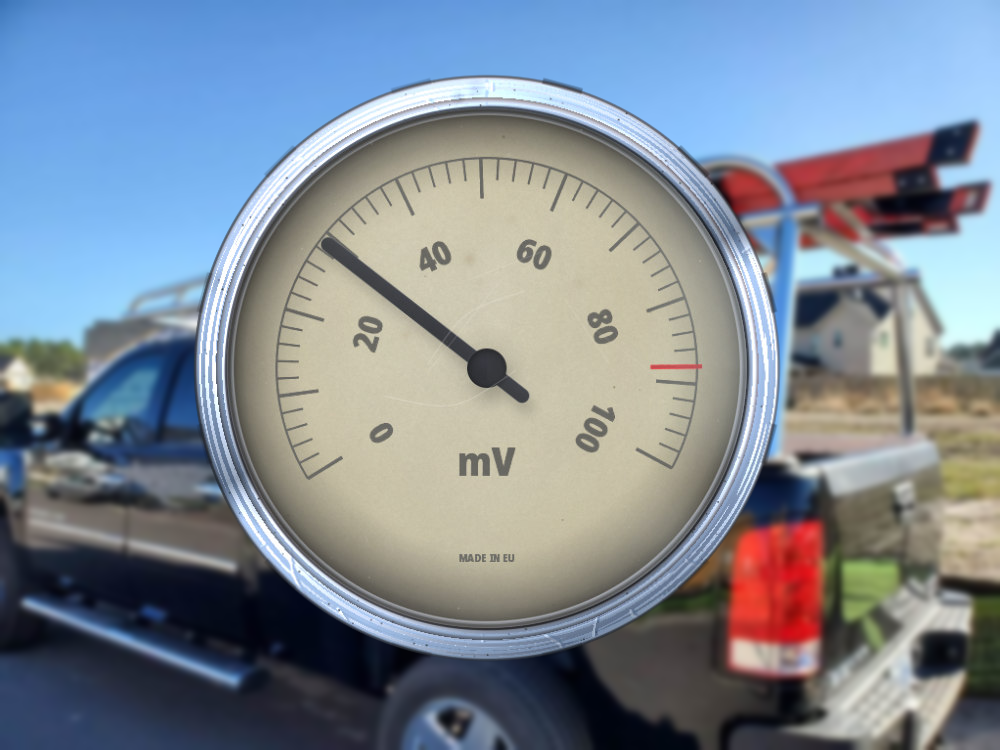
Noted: mV 29
